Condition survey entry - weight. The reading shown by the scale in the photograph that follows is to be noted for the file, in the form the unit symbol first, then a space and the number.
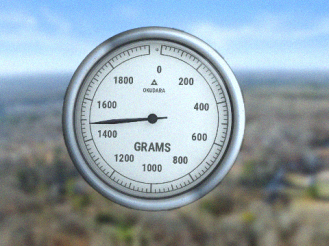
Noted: g 1480
